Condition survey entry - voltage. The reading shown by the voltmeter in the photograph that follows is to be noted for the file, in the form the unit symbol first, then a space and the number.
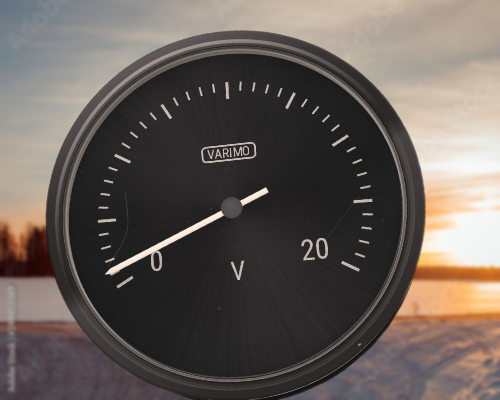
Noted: V 0.5
